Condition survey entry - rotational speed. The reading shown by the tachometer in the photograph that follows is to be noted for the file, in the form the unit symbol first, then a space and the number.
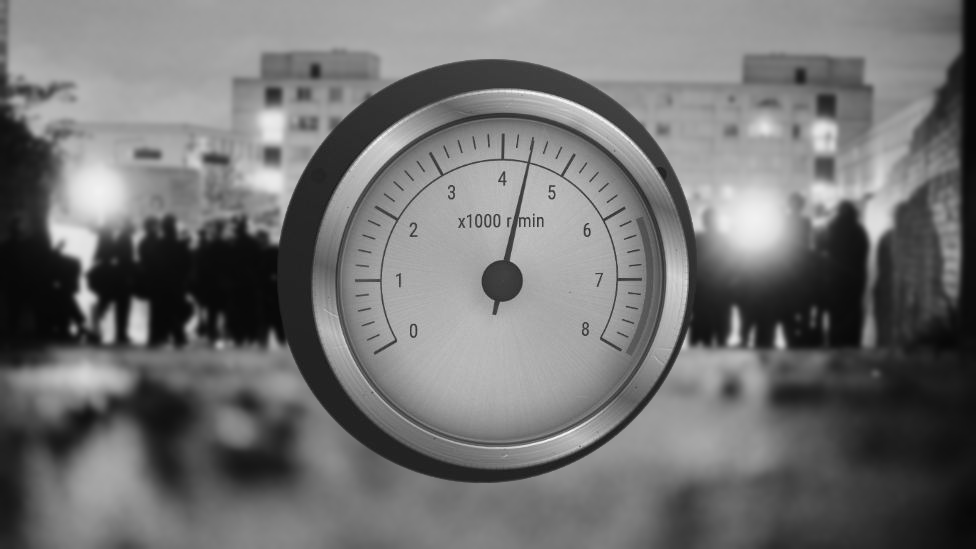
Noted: rpm 4400
